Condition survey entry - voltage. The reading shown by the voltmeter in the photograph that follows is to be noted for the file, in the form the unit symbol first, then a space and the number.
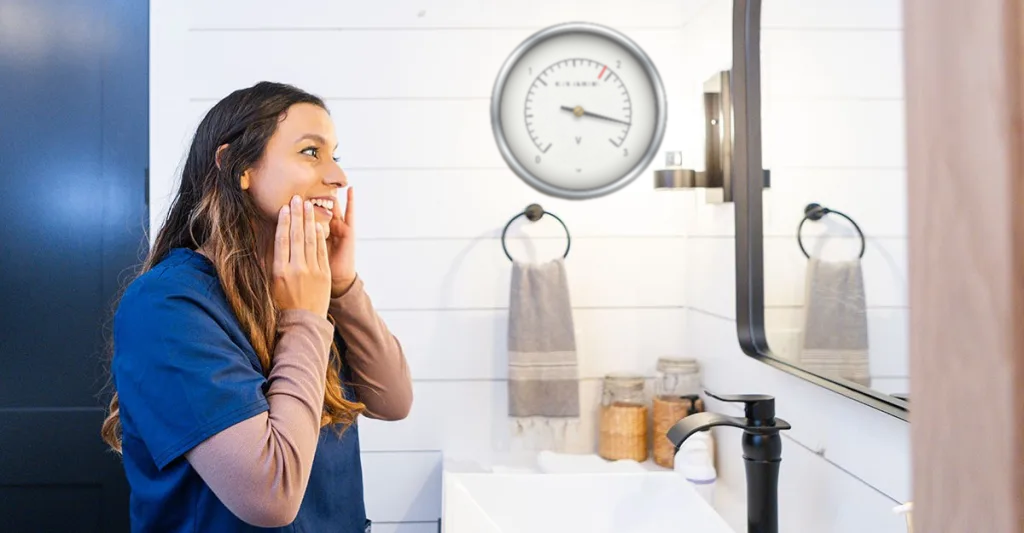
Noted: V 2.7
